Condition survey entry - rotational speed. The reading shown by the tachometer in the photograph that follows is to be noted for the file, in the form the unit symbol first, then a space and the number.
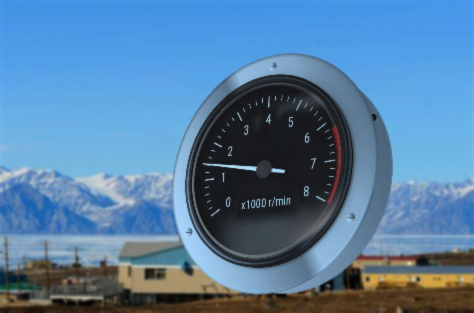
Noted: rpm 1400
